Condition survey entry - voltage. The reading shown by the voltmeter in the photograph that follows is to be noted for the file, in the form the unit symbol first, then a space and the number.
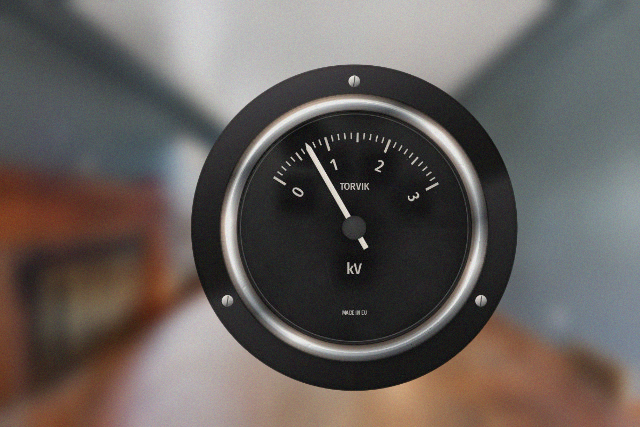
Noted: kV 0.7
